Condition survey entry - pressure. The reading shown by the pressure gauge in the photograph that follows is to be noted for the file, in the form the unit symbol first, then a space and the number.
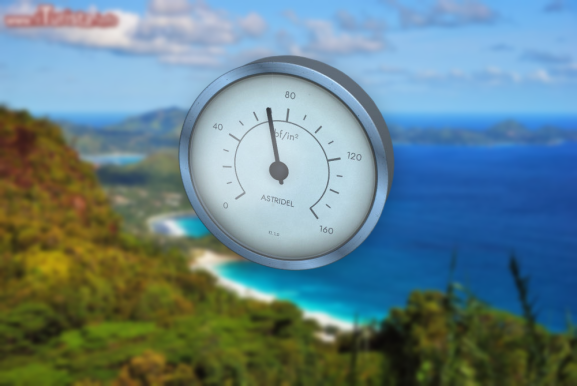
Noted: psi 70
